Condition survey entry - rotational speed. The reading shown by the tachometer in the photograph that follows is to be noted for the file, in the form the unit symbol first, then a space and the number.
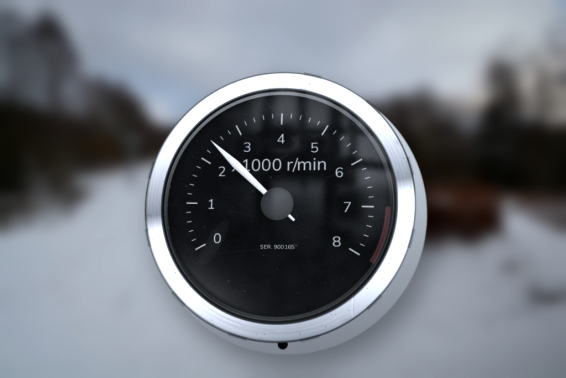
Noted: rpm 2400
